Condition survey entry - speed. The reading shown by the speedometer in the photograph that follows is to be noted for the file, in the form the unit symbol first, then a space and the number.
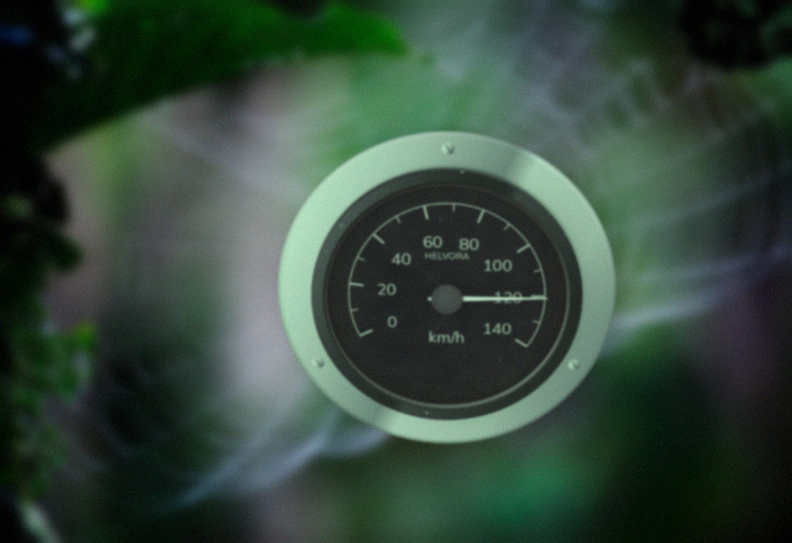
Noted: km/h 120
